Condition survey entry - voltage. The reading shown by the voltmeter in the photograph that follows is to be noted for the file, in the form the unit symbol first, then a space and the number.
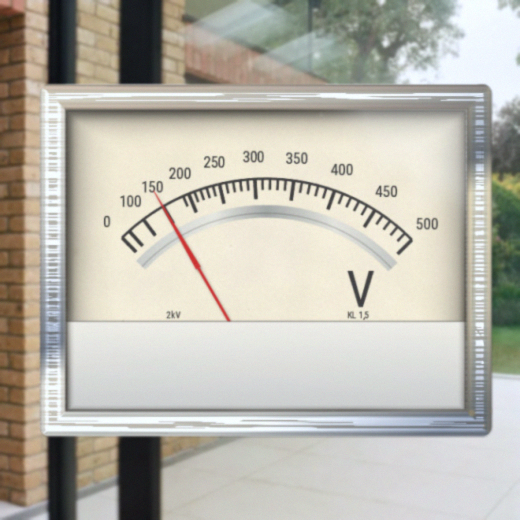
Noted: V 150
